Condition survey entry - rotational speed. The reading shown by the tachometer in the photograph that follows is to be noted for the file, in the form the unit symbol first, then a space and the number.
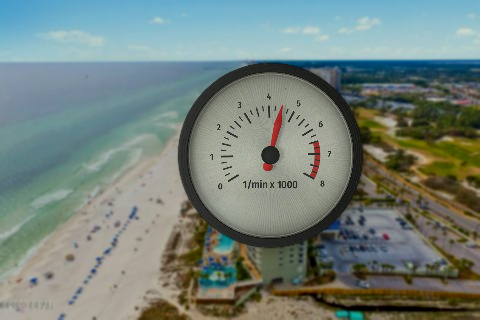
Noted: rpm 4500
